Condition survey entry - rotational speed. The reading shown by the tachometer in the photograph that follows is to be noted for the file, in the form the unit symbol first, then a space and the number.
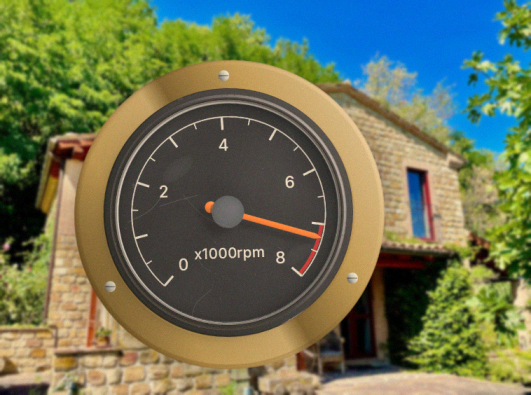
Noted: rpm 7250
